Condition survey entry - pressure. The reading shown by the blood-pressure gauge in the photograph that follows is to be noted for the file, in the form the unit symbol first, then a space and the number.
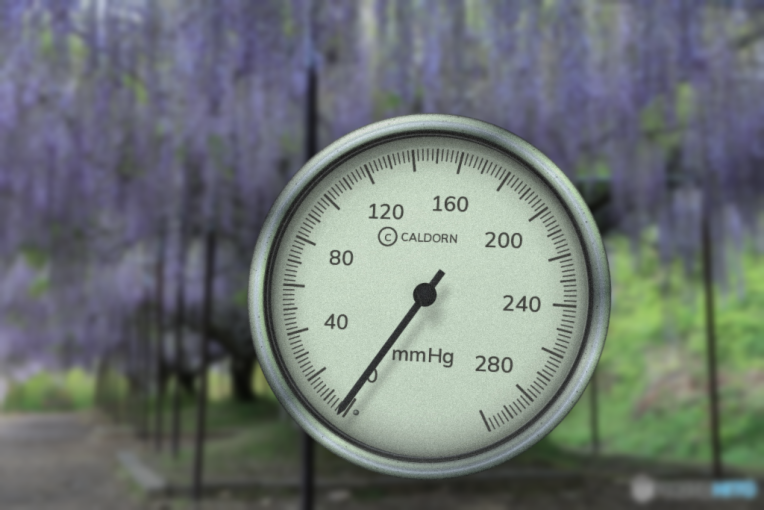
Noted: mmHg 2
